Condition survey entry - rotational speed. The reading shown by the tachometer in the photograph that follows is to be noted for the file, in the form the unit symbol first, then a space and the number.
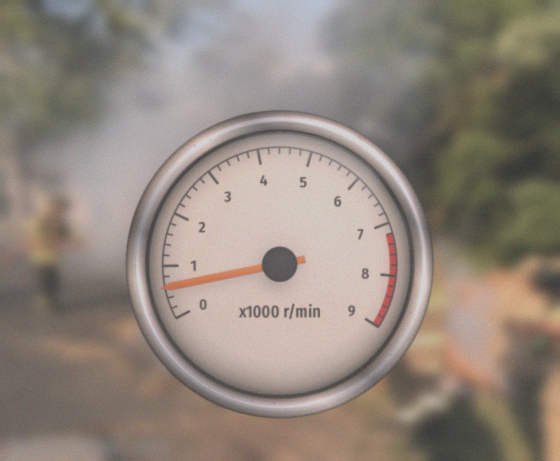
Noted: rpm 600
